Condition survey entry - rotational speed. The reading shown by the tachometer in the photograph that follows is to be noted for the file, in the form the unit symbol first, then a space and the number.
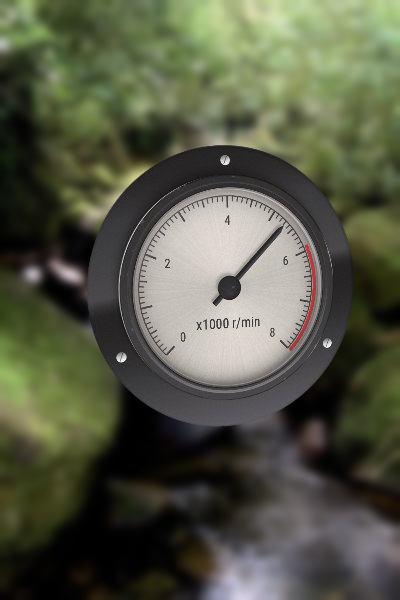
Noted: rpm 5300
